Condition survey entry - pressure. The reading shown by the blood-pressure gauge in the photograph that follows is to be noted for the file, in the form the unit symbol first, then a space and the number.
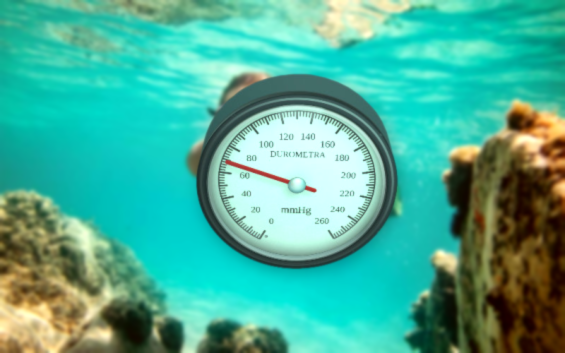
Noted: mmHg 70
